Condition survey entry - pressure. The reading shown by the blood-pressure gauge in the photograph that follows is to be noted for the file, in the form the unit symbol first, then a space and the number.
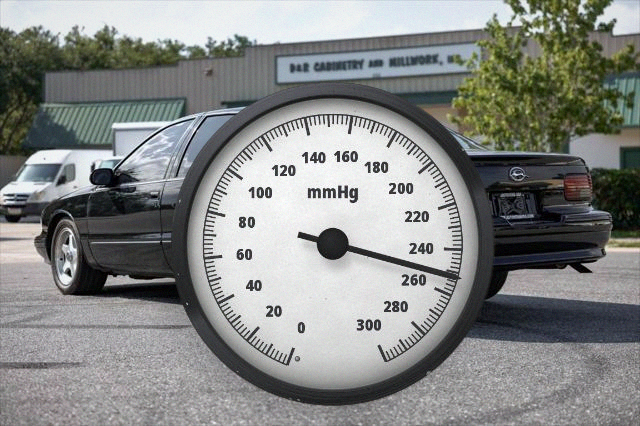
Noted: mmHg 252
